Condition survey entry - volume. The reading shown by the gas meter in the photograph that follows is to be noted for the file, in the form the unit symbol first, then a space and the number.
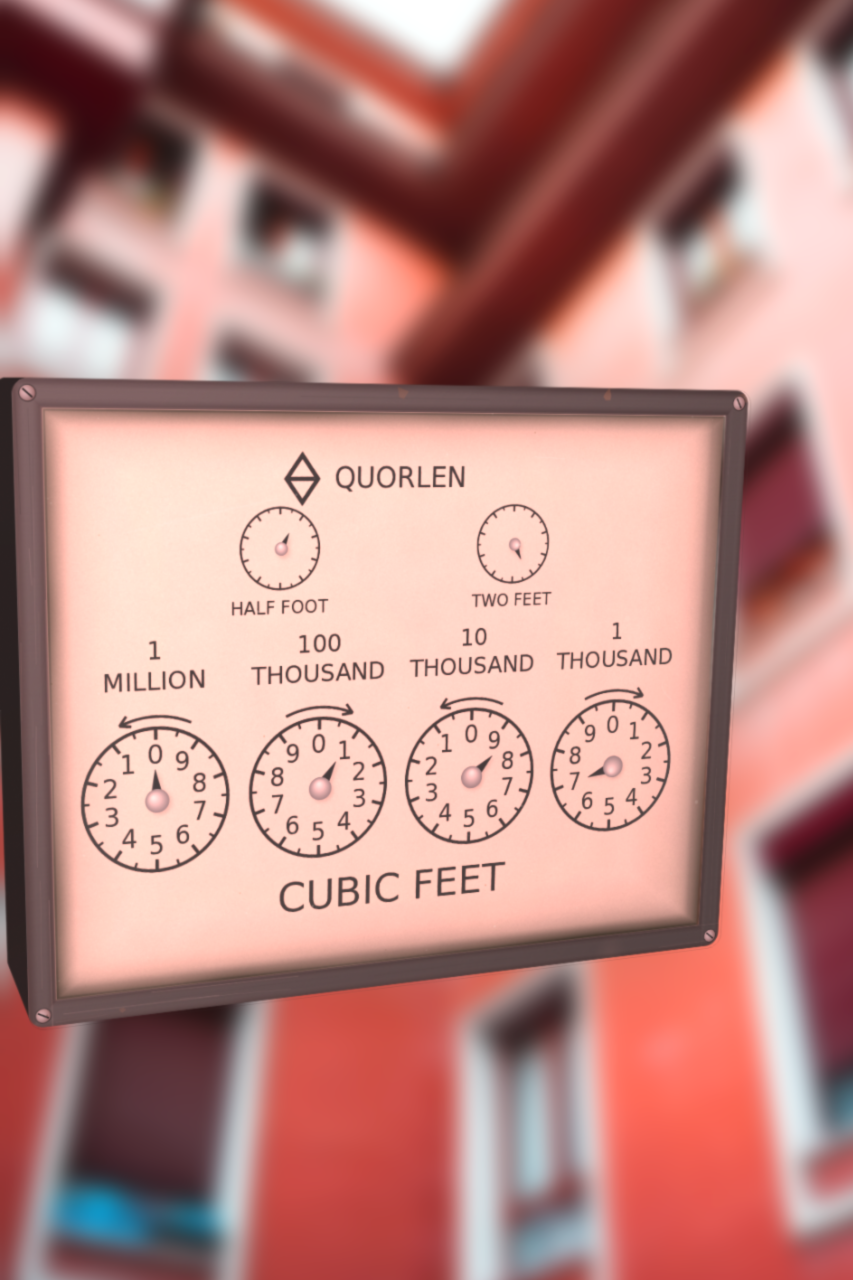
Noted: ft³ 8700
